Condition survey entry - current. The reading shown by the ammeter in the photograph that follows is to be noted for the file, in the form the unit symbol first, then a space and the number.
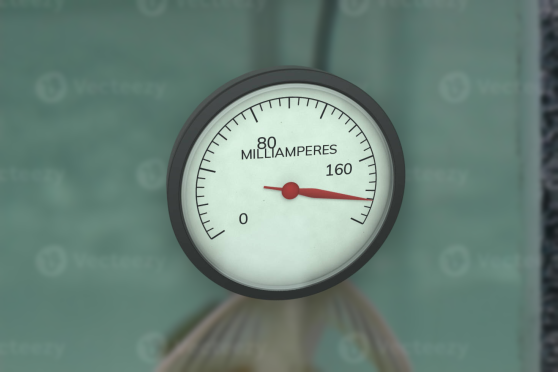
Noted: mA 185
